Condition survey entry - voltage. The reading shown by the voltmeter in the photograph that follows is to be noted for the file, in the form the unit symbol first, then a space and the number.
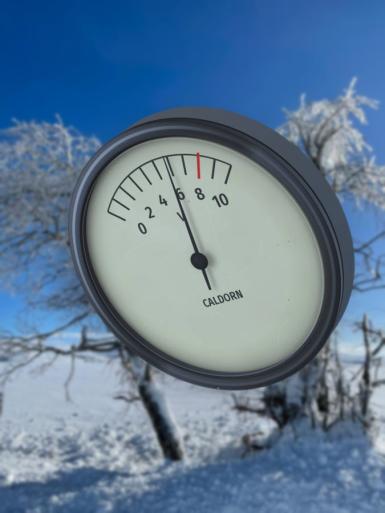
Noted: V 6
